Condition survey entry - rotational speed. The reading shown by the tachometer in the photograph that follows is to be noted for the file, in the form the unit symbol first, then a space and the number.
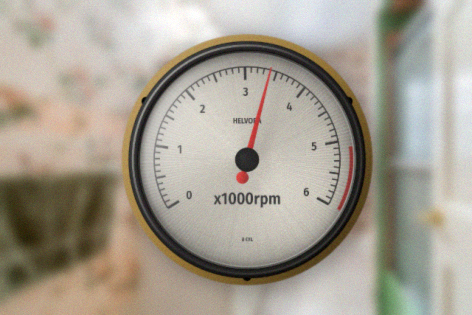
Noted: rpm 3400
